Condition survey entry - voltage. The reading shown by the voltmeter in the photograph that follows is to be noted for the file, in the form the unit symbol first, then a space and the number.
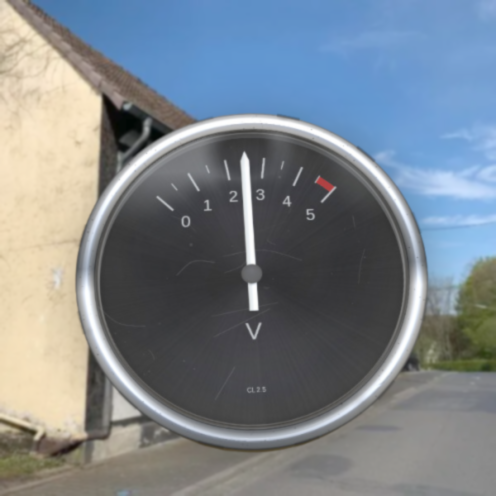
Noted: V 2.5
